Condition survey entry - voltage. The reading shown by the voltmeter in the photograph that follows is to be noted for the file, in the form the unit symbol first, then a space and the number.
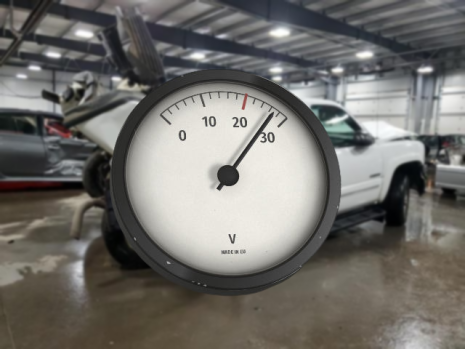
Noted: V 27
